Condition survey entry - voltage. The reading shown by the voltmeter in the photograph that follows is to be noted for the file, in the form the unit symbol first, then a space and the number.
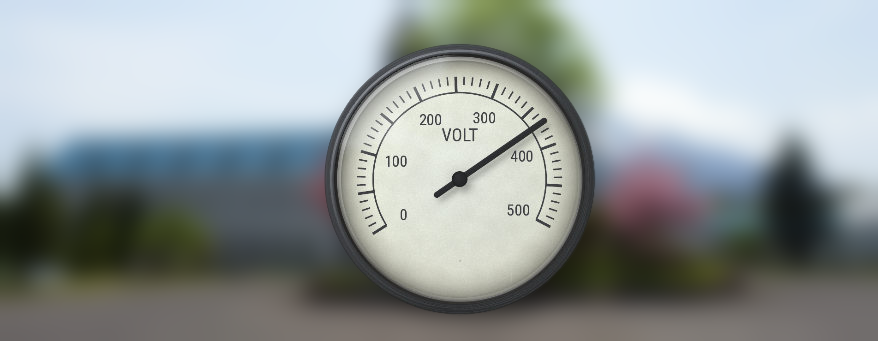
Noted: V 370
